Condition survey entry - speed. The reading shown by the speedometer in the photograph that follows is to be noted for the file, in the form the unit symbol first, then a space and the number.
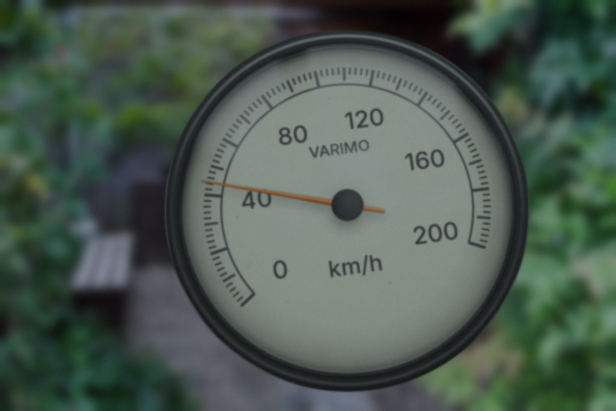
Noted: km/h 44
